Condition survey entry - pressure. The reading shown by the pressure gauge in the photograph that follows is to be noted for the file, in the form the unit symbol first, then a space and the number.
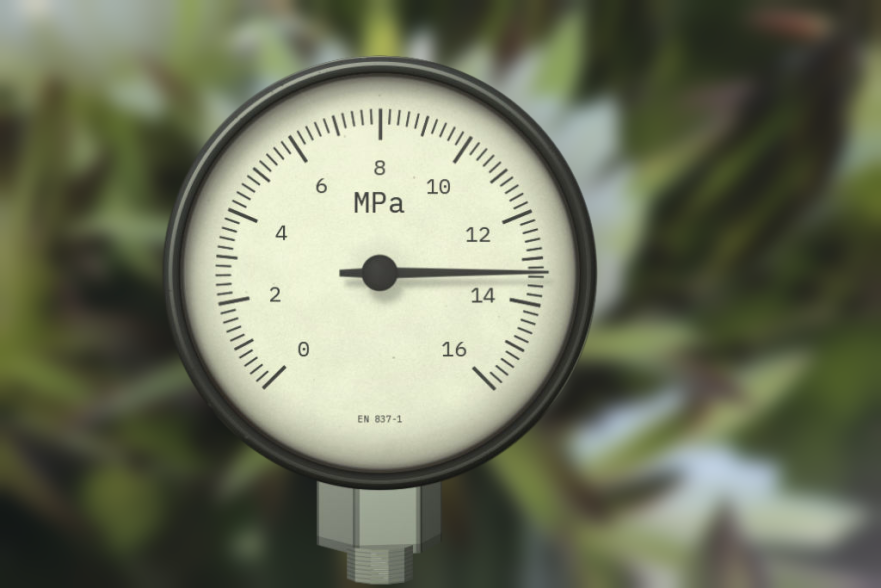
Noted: MPa 13.3
